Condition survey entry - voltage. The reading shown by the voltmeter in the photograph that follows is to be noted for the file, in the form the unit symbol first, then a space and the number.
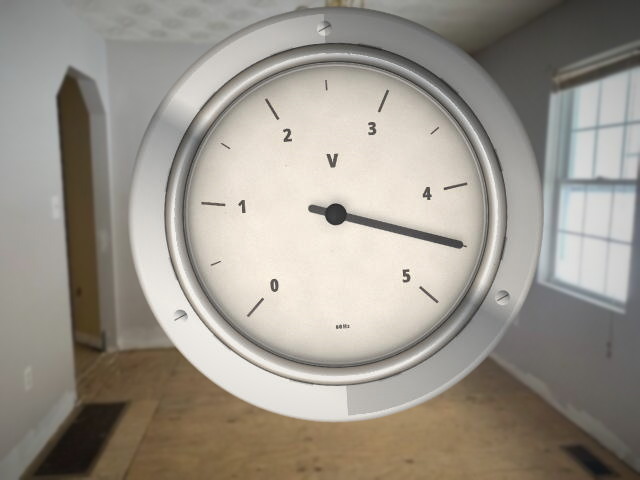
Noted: V 4.5
